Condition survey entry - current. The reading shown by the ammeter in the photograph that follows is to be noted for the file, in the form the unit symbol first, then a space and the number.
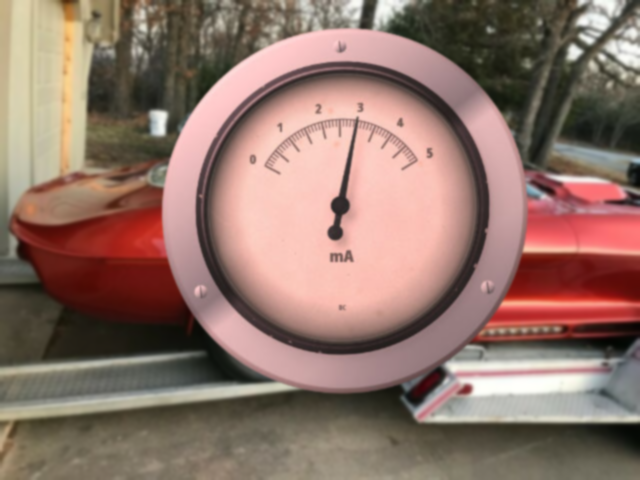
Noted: mA 3
